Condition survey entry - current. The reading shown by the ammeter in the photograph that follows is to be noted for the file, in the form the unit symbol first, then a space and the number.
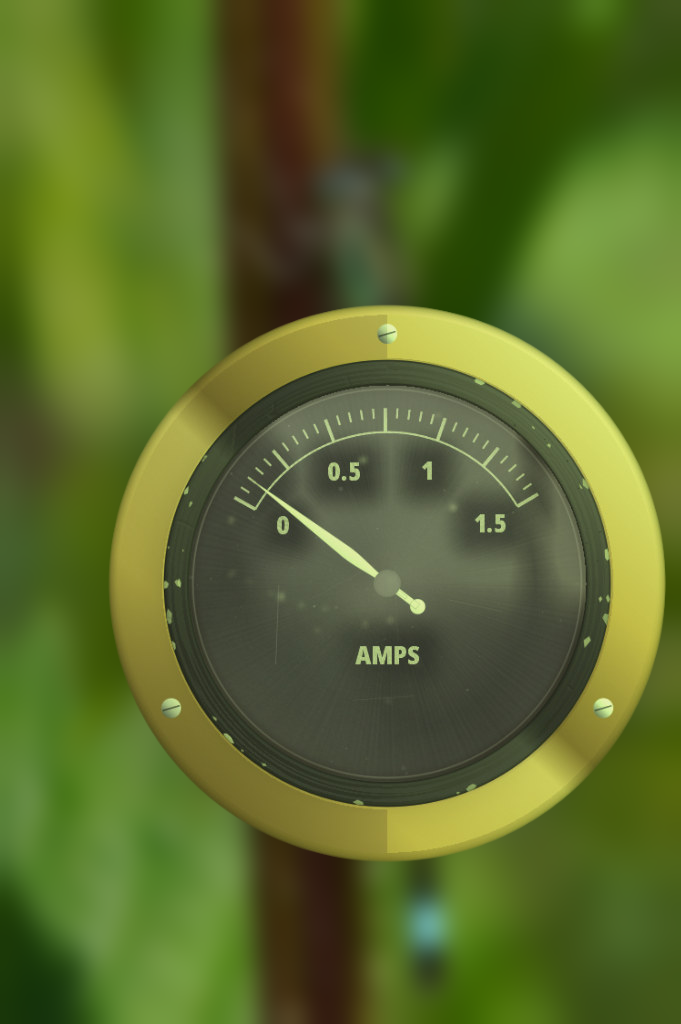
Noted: A 0.1
